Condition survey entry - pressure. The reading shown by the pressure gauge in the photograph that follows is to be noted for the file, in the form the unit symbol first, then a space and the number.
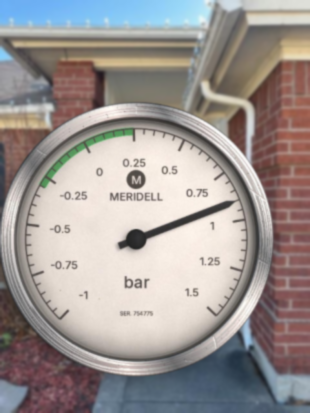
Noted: bar 0.9
